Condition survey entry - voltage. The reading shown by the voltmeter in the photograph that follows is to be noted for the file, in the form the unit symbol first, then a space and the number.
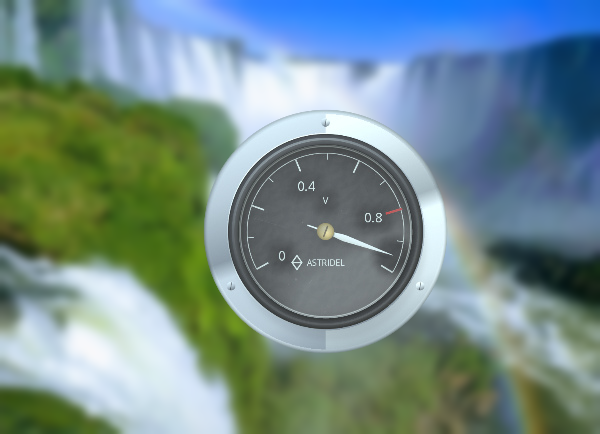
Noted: V 0.95
